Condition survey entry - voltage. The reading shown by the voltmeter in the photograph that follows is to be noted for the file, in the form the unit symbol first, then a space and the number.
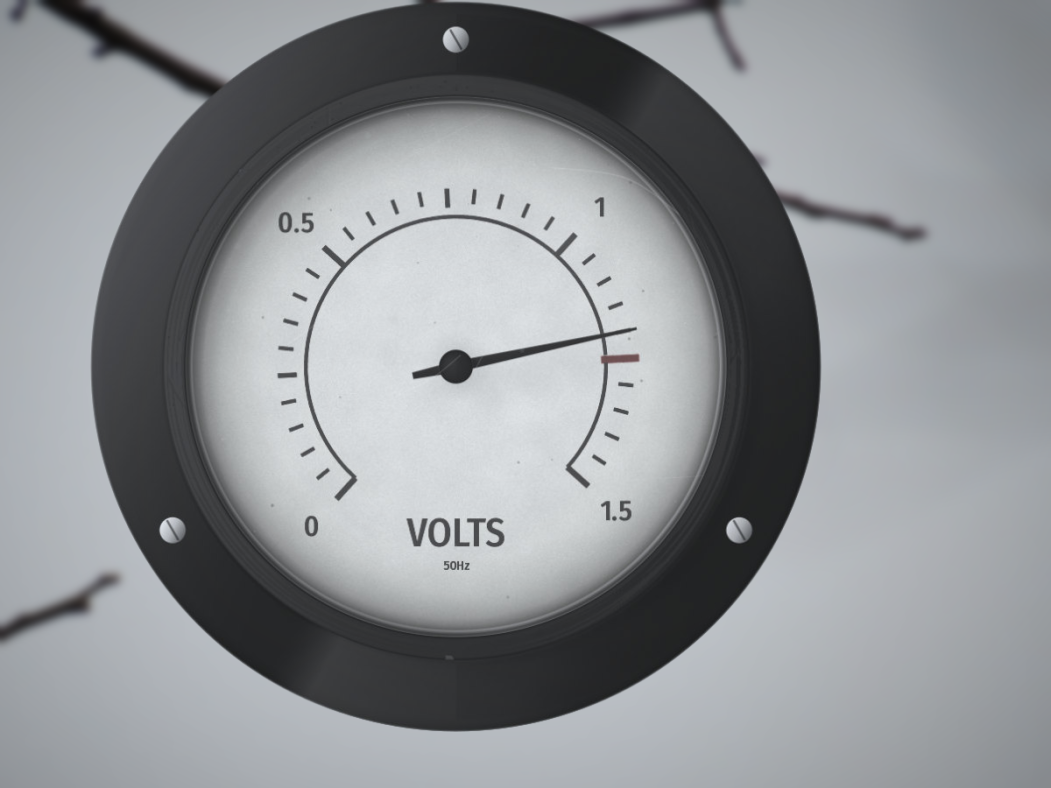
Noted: V 1.2
